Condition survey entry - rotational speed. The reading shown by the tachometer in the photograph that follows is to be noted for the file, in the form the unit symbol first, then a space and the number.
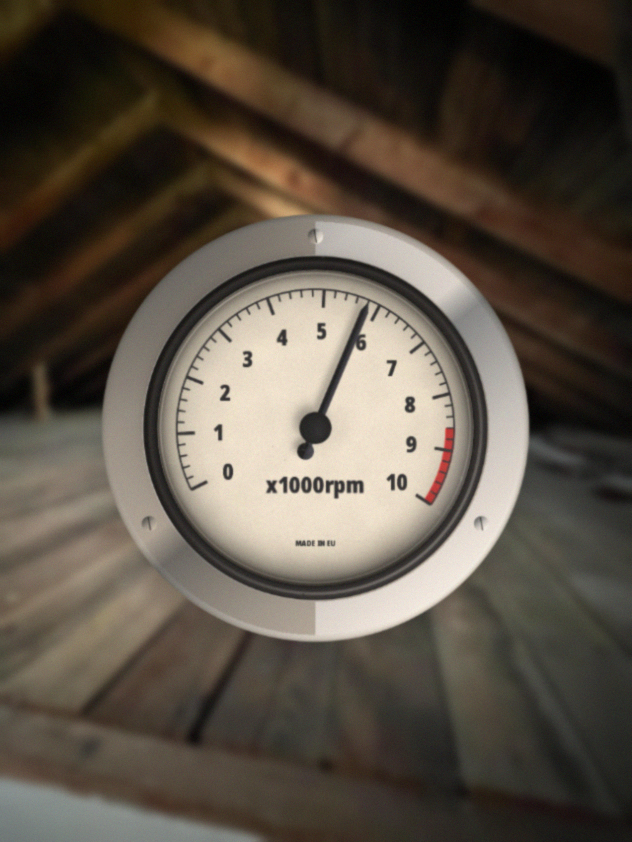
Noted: rpm 5800
